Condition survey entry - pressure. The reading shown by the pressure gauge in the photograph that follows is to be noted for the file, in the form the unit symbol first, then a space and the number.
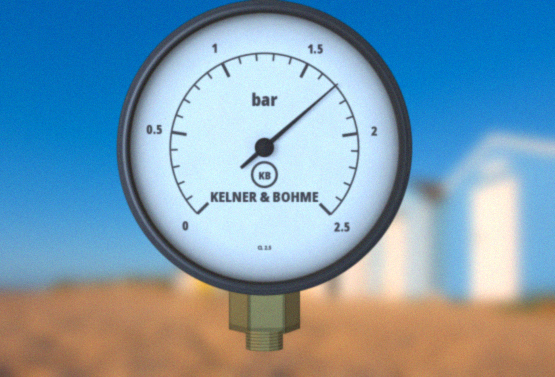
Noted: bar 1.7
